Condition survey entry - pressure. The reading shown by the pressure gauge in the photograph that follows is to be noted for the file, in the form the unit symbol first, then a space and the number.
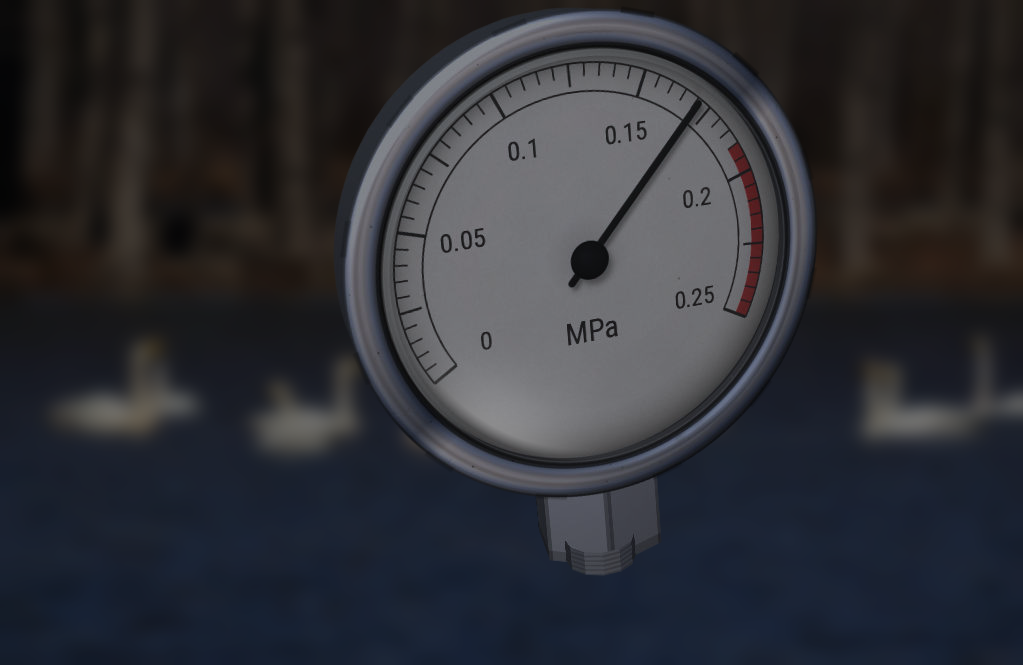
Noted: MPa 0.17
